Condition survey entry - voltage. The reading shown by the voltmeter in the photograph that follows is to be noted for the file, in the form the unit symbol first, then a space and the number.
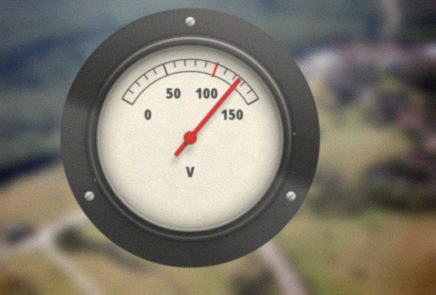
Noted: V 125
